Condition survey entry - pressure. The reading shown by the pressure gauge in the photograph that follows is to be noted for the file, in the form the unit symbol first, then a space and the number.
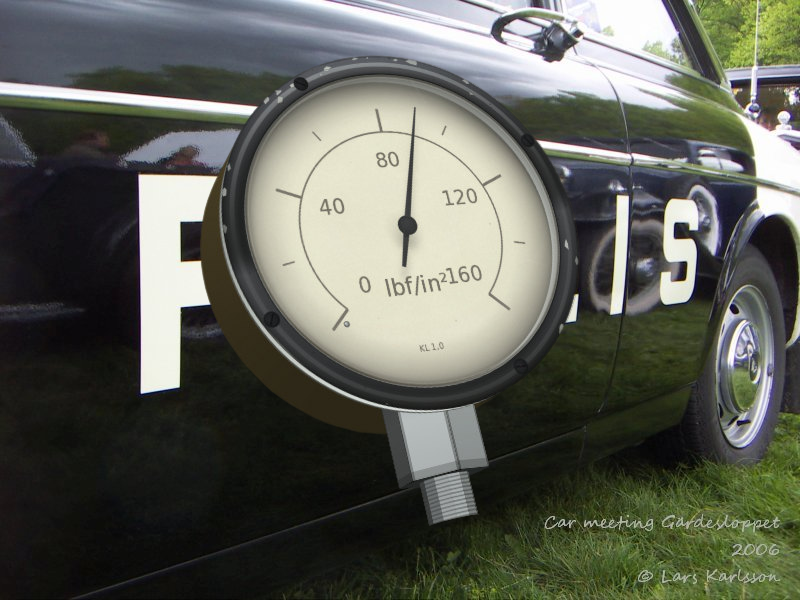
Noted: psi 90
